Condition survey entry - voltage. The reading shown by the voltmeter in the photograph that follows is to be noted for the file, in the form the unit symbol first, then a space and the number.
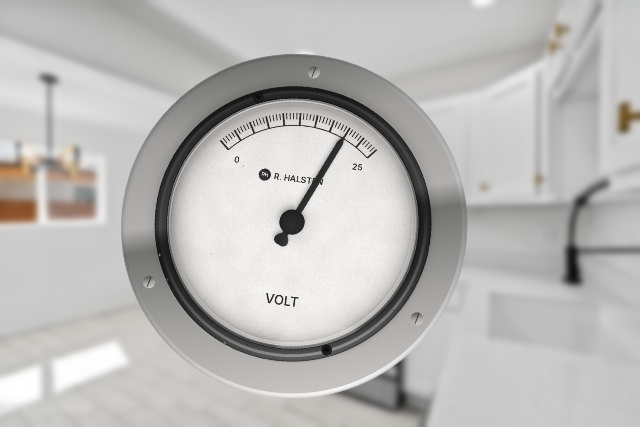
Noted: V 20
